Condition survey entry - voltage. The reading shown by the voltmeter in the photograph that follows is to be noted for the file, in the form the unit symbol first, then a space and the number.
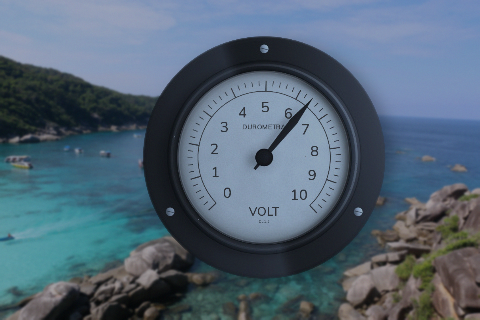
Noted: V 6.4
